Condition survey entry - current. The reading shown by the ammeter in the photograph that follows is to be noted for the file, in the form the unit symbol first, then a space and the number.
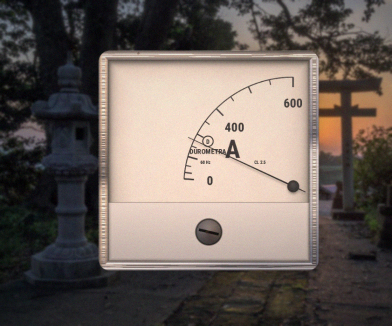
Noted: A 275
